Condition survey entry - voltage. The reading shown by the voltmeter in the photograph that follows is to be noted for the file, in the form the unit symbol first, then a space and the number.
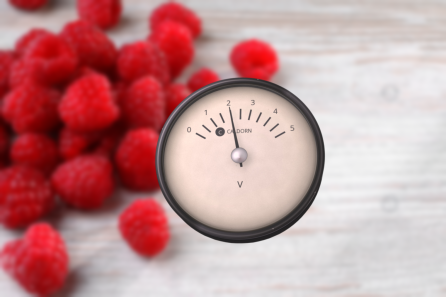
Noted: V 2
